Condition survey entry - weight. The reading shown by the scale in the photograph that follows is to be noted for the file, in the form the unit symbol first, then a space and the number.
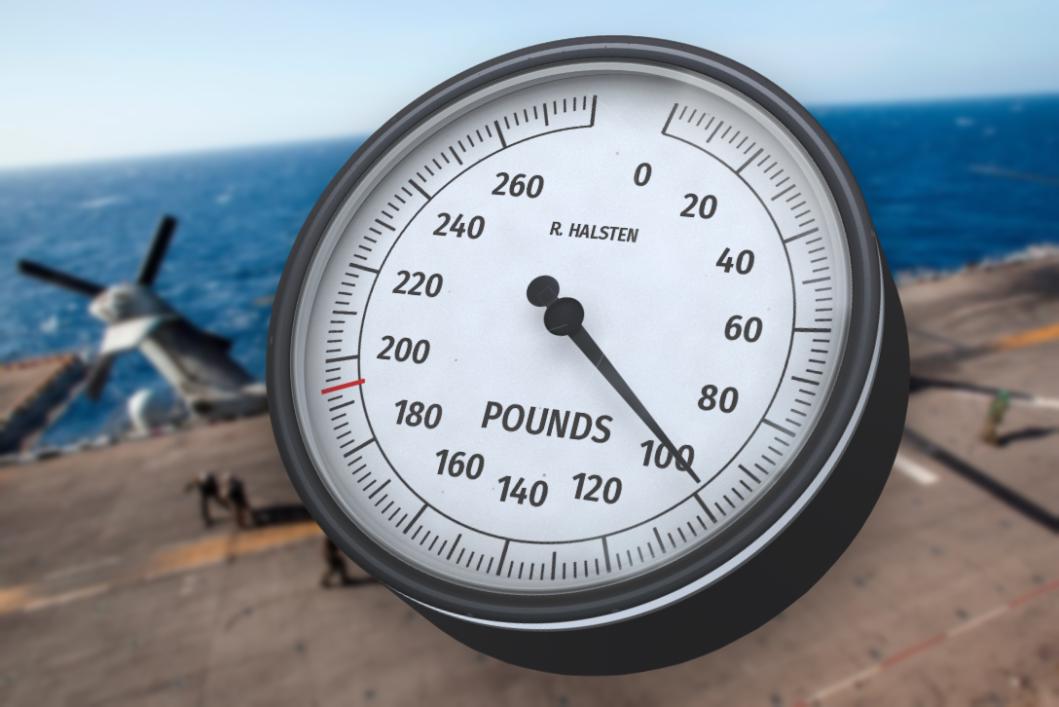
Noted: lb 98
